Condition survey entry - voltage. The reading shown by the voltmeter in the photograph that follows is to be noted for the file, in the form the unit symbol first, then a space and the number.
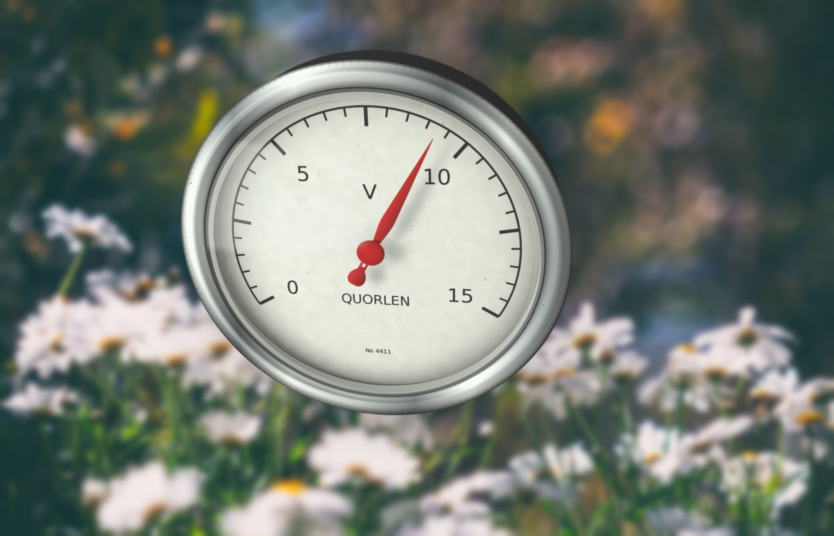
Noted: V 9.25
